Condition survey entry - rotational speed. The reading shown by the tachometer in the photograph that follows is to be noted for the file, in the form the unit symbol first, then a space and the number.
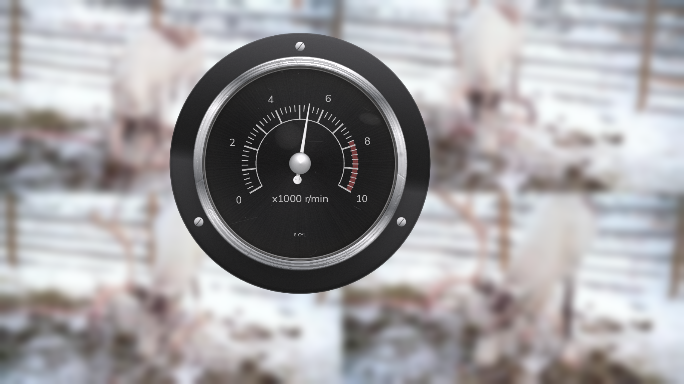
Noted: rpm 5400
